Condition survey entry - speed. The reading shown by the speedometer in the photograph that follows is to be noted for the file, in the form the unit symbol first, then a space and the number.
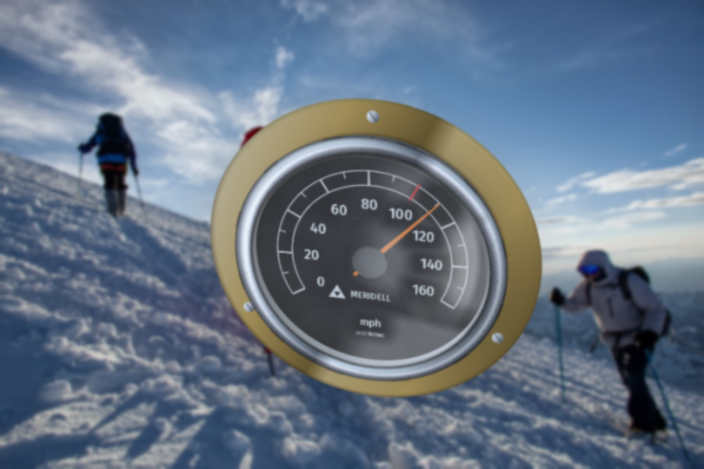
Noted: mph 110
